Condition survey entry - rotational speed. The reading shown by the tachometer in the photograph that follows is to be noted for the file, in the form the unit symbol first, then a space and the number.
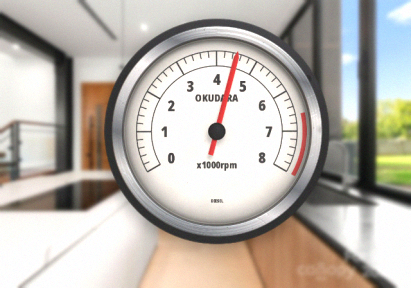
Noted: rpm 4500
